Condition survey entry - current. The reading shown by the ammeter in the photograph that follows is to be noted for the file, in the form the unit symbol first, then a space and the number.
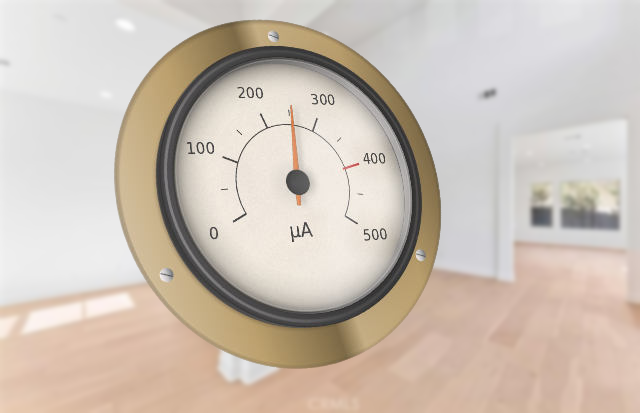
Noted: µA 250
